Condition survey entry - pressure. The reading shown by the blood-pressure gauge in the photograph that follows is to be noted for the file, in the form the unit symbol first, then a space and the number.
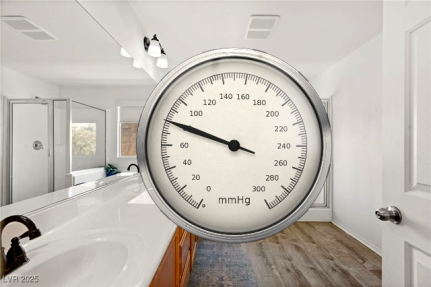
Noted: mmHg 80
